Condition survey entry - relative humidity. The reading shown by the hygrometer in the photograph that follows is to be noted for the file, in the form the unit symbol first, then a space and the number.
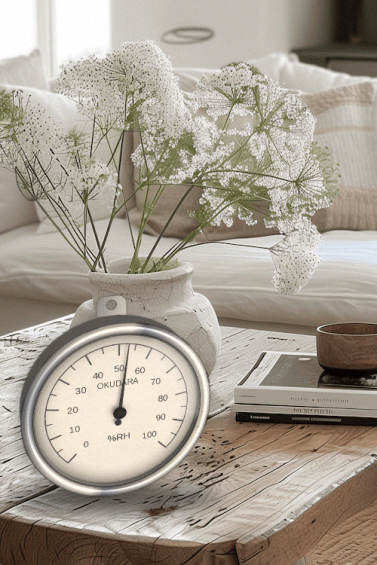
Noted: % 52.5
